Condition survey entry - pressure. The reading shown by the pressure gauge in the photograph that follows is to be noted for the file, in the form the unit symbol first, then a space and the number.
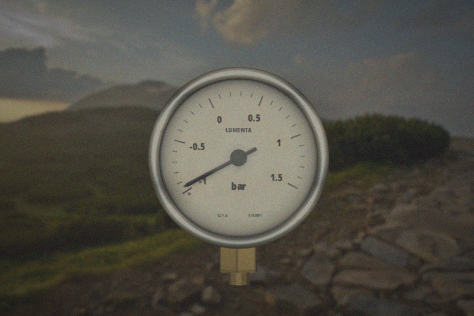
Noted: bar -0.95
